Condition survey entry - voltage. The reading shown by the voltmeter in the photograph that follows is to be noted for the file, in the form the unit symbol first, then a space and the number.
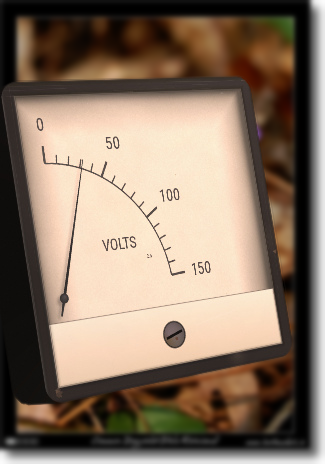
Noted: V 30
